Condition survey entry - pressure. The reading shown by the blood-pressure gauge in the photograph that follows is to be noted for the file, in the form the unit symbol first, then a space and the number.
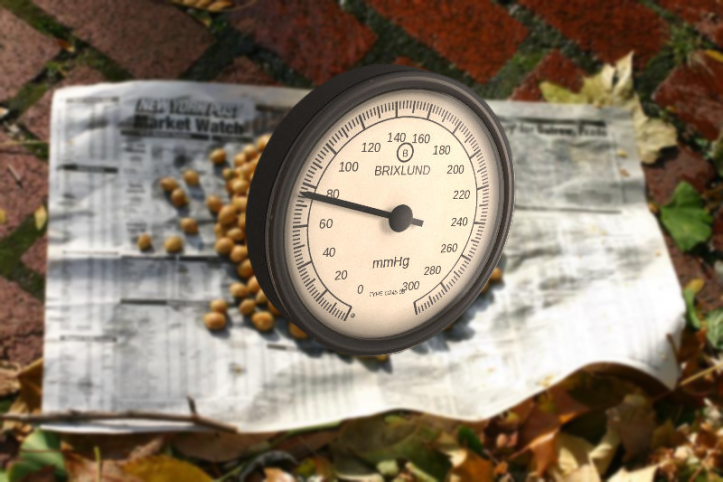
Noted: mmHg 76
